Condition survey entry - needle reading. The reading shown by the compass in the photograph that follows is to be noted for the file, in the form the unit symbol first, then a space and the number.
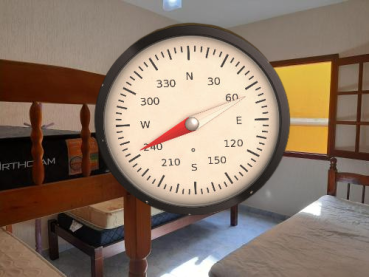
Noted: ° 245
